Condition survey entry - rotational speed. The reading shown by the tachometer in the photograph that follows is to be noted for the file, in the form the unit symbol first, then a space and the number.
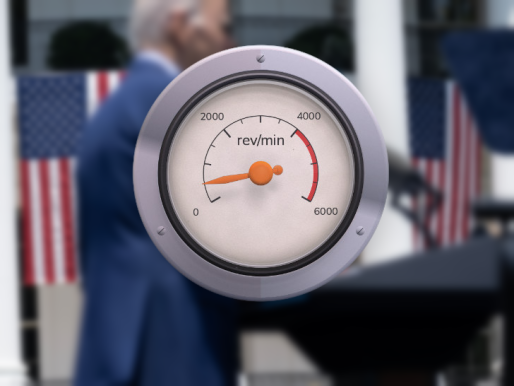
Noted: rpm 500
